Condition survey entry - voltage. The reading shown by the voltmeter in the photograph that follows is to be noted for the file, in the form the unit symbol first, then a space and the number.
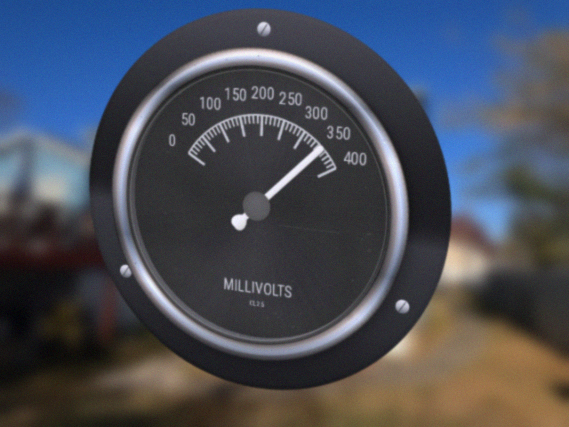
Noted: mV 350
